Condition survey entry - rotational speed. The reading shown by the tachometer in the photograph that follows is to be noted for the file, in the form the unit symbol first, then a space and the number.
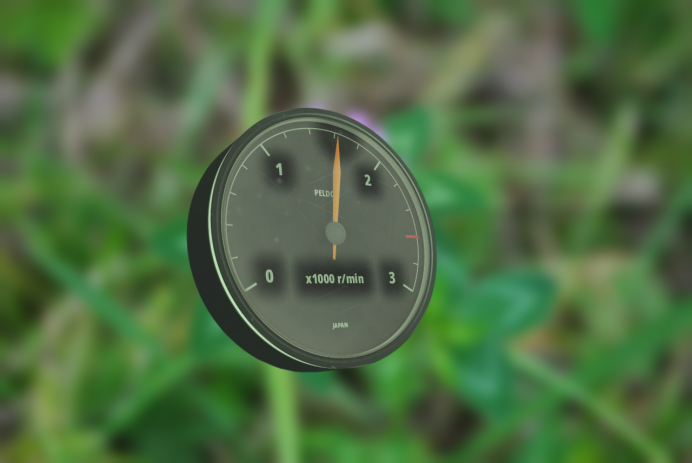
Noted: rpm 1600
